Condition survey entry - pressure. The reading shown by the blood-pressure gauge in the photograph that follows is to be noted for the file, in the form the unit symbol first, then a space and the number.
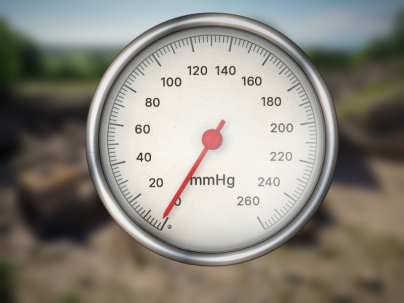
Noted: mmHg 2
